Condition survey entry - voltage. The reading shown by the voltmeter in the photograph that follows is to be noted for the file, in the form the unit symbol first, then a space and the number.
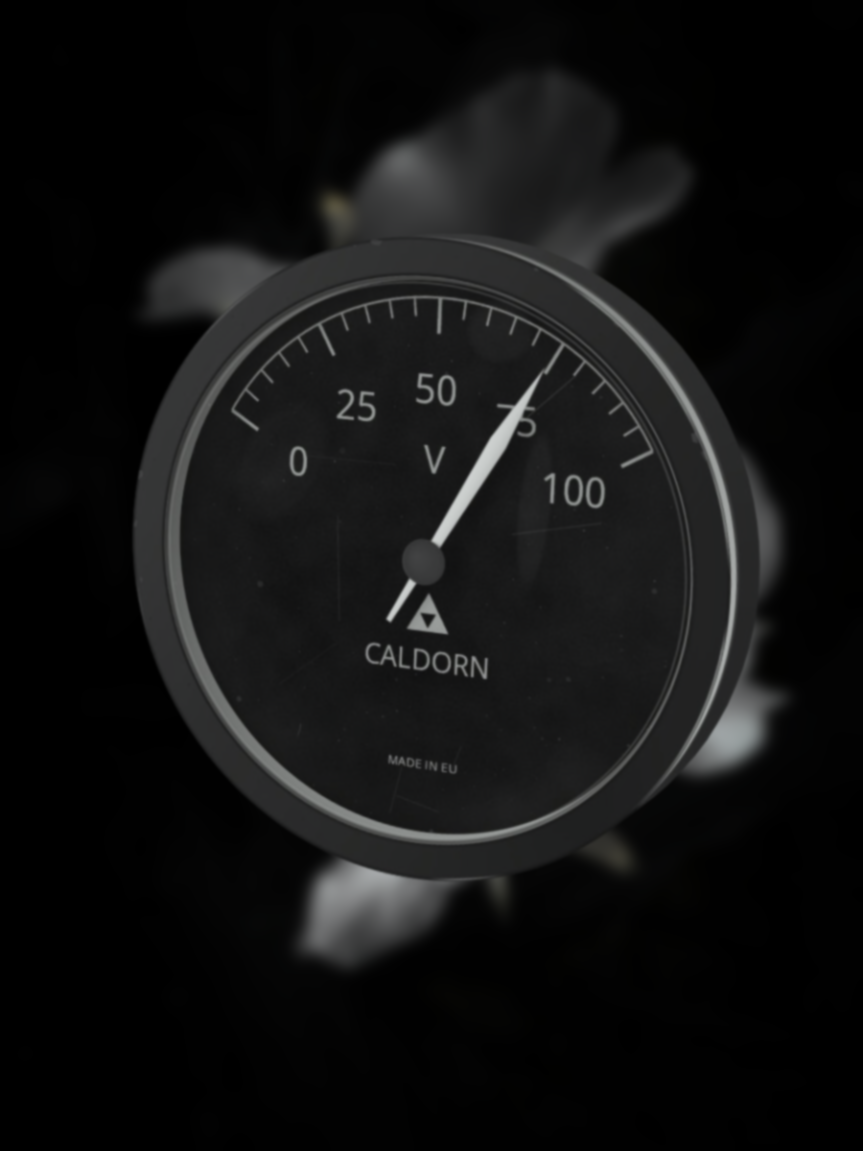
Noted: V 75
